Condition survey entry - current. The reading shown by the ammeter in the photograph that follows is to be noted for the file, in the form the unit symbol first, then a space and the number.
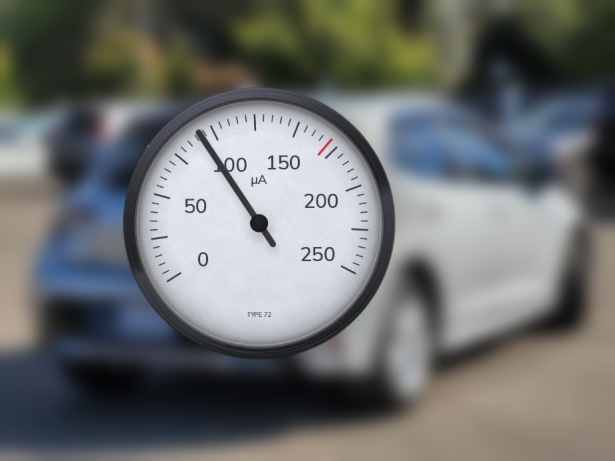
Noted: µA 92.5
